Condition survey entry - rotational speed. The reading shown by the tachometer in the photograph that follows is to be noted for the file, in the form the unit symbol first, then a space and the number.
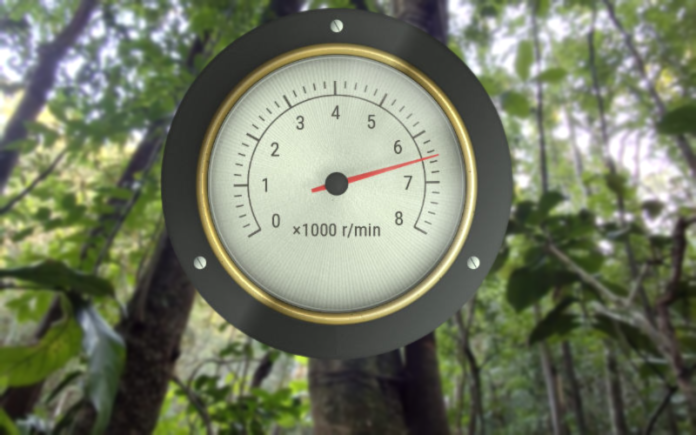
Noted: rpm 6500
